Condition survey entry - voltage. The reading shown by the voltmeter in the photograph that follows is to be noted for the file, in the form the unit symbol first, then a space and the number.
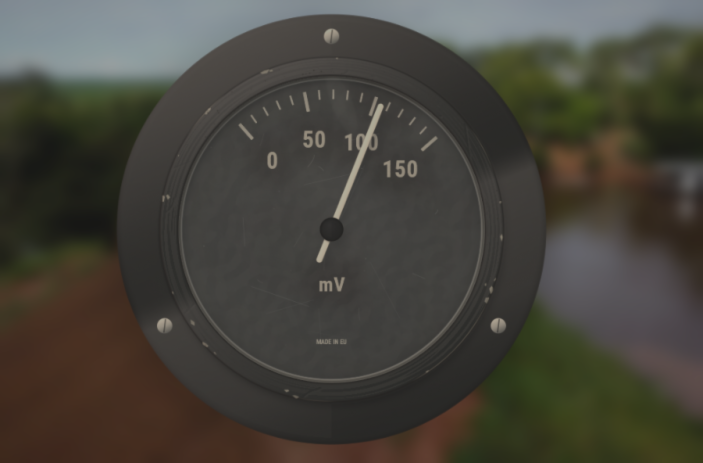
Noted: mV 105
